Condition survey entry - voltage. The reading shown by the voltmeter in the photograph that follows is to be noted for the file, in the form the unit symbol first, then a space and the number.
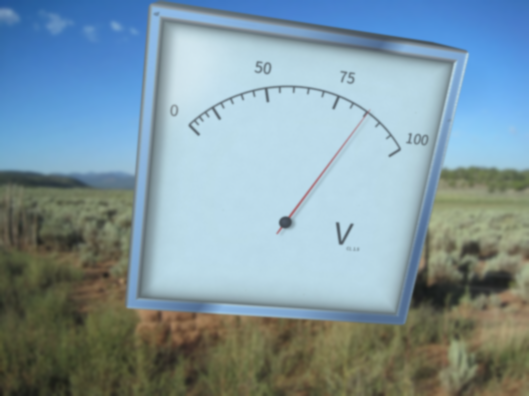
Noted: V 85
